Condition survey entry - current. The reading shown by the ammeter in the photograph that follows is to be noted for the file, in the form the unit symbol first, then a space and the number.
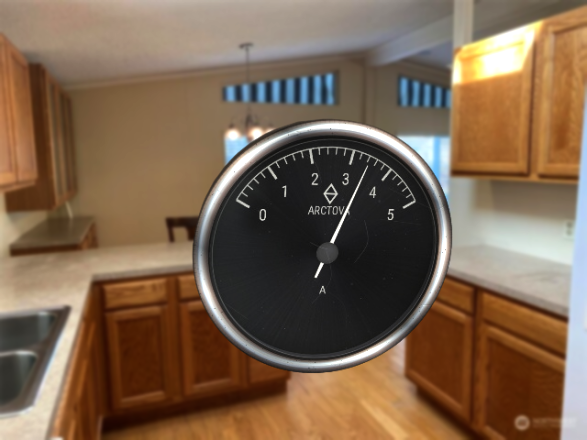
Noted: A 3.4
